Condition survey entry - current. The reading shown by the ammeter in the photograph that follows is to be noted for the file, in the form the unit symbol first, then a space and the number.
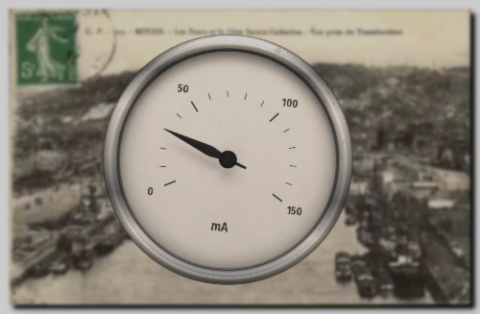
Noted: mA 30
